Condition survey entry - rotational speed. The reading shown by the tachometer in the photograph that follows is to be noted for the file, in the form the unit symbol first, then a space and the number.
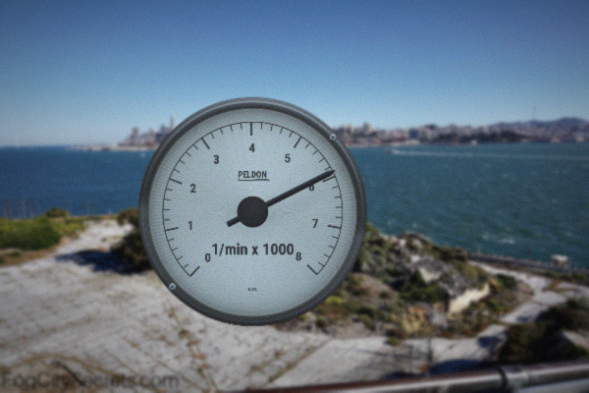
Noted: rpm 5900
